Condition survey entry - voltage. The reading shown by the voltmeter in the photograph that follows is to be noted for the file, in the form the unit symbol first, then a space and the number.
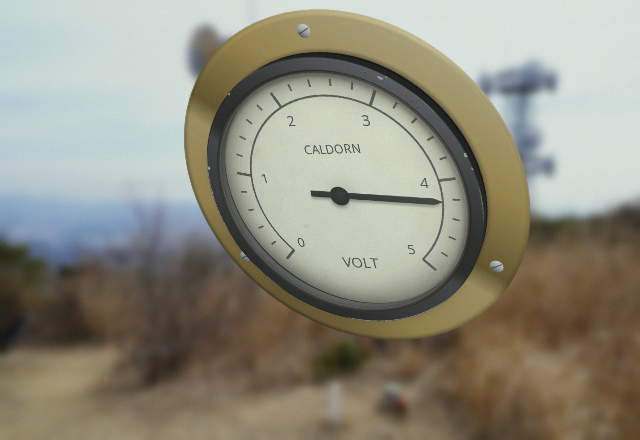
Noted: V 4.2
